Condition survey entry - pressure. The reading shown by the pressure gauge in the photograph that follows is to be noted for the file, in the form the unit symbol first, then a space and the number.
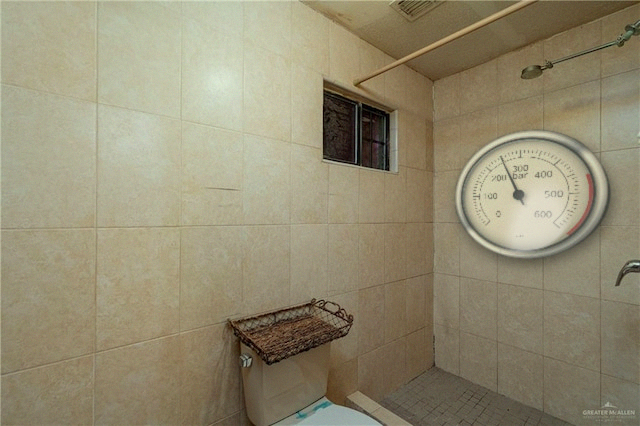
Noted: bar 250
